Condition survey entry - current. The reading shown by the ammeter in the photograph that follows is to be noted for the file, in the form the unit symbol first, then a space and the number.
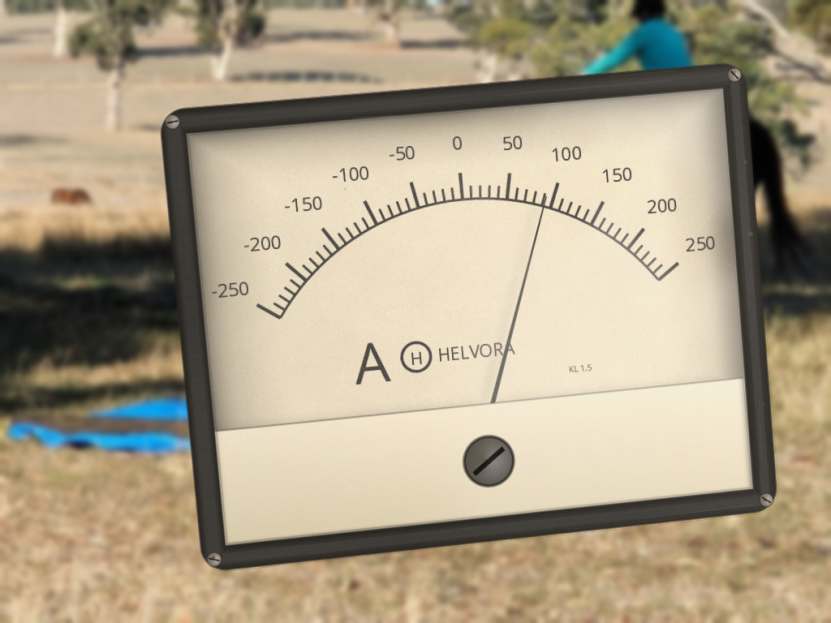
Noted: A 90
